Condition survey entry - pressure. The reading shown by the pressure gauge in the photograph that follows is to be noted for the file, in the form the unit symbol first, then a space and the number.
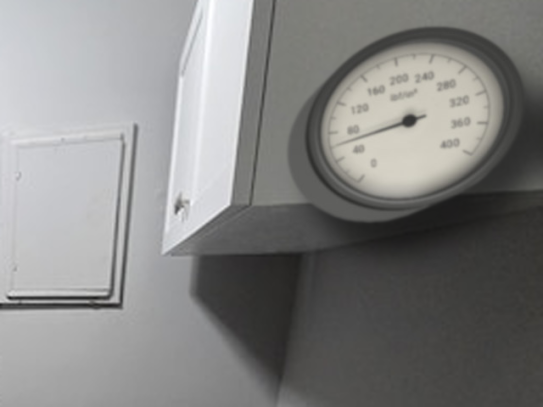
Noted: psi 60
